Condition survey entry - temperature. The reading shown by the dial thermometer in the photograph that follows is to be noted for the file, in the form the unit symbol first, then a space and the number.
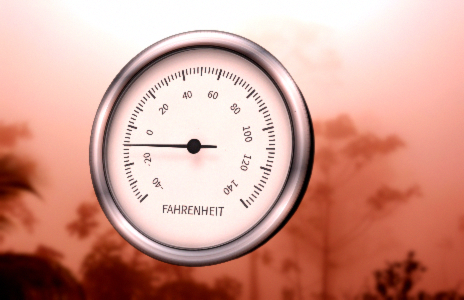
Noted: °F -10
